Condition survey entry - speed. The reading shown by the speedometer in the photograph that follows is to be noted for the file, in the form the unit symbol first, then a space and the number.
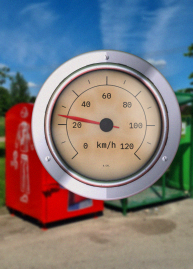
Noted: km/h 25
